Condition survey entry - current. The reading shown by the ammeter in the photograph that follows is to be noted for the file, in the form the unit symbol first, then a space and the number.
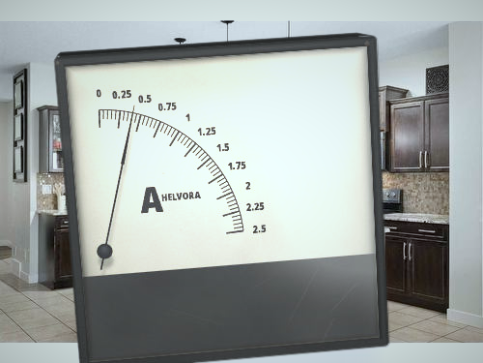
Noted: A 0.4
